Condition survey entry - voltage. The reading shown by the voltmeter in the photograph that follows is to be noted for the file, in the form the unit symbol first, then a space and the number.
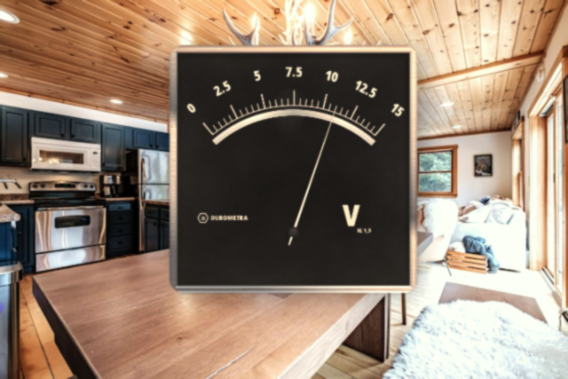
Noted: V 11
